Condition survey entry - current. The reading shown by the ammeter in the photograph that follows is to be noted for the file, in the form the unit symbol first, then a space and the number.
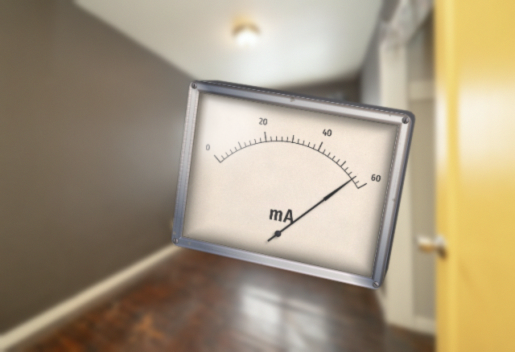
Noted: mA 56
